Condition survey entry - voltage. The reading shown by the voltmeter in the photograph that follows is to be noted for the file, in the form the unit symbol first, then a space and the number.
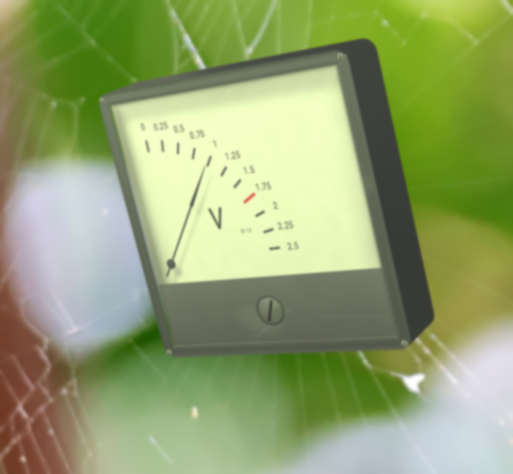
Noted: V 1
